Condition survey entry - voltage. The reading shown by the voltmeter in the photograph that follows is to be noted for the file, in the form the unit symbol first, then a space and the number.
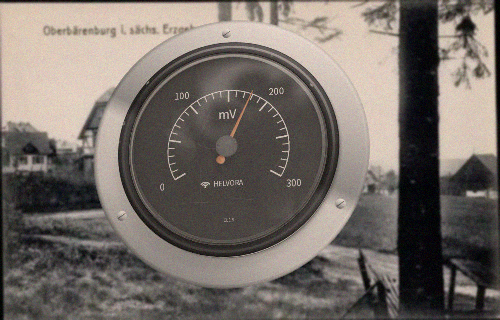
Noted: mV 180
